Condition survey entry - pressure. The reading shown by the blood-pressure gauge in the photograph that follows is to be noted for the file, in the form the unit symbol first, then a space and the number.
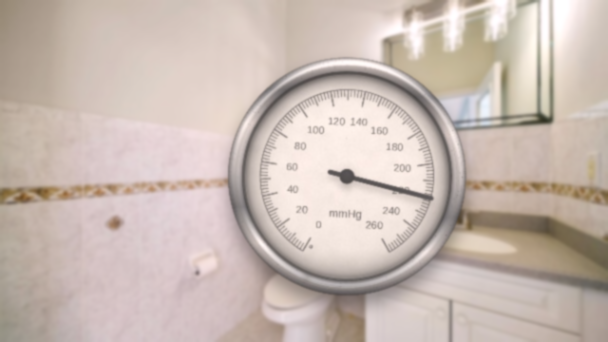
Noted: mmHg 220
